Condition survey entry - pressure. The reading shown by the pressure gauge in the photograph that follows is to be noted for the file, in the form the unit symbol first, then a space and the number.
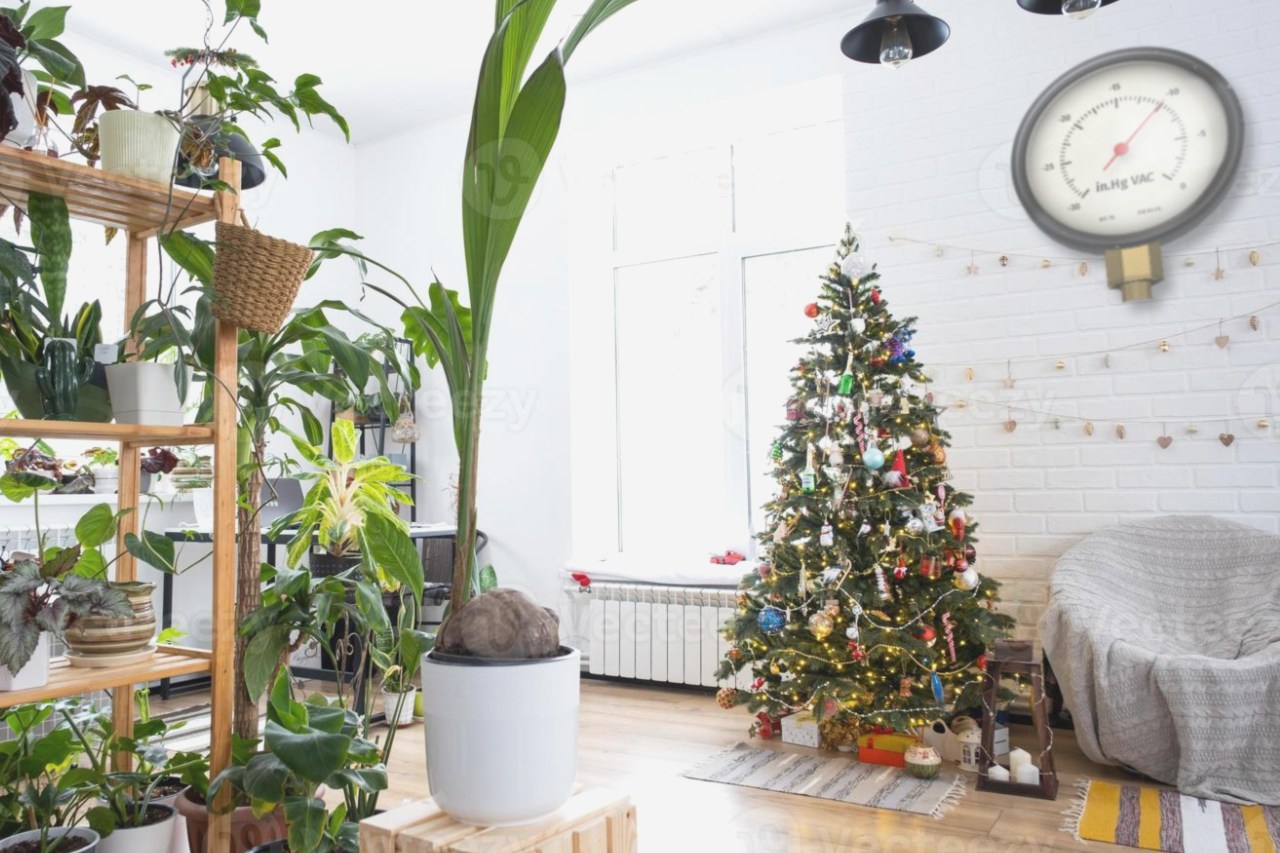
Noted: inHg -10
